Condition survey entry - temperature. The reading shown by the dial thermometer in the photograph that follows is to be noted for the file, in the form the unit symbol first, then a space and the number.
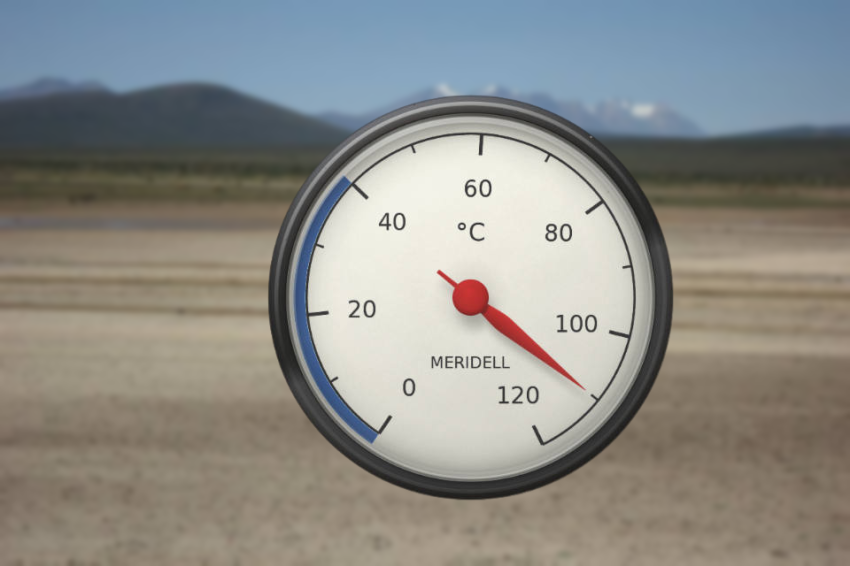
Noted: °C 110
